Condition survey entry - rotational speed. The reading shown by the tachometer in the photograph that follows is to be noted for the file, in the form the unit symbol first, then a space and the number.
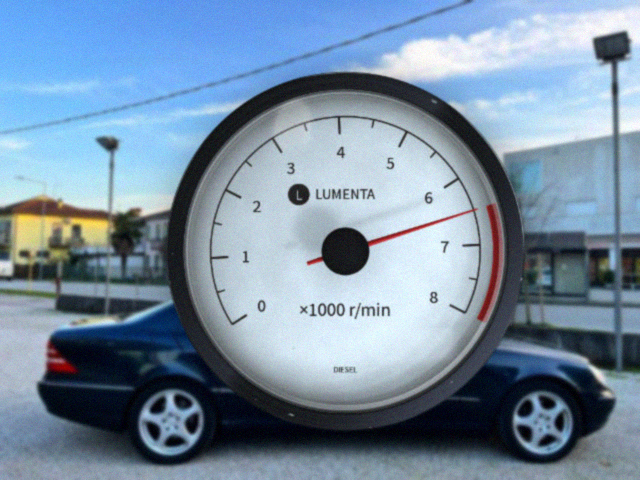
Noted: rpm 6500
